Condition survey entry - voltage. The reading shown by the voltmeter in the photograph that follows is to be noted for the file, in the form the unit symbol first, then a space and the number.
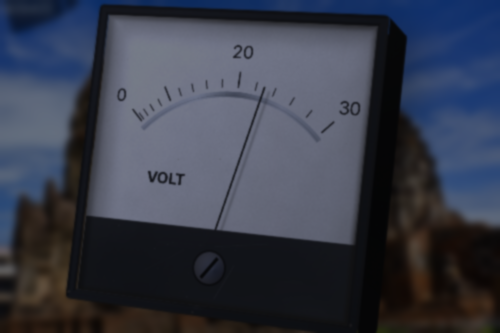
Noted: V 23
